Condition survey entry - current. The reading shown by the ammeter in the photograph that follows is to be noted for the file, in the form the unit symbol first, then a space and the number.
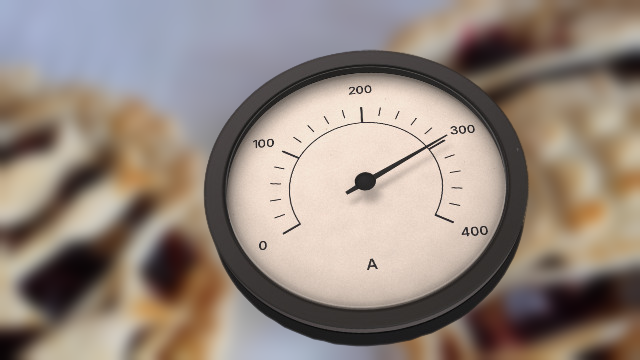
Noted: A 300
